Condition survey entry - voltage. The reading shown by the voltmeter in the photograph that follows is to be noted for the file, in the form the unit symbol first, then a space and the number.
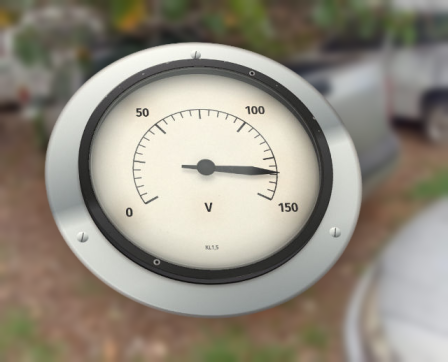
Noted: V 135
